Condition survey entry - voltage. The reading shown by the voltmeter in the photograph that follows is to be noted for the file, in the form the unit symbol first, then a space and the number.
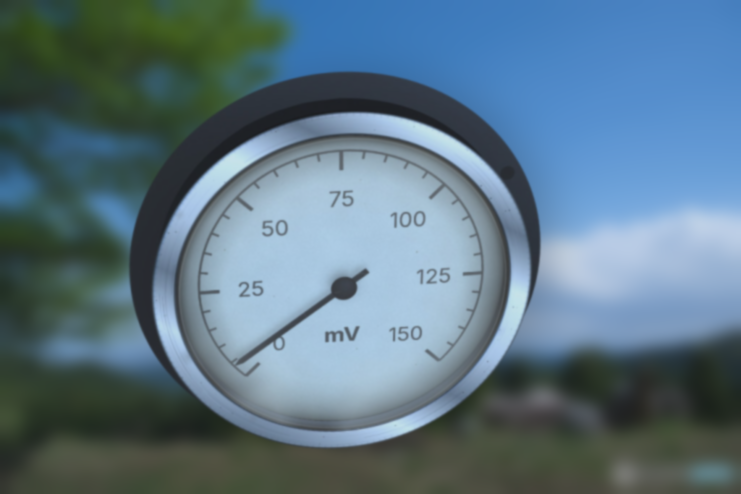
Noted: mV 5
